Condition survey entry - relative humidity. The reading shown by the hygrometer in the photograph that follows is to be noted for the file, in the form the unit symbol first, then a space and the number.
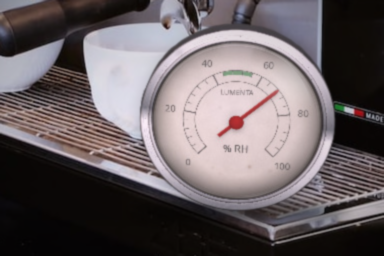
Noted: % 68
